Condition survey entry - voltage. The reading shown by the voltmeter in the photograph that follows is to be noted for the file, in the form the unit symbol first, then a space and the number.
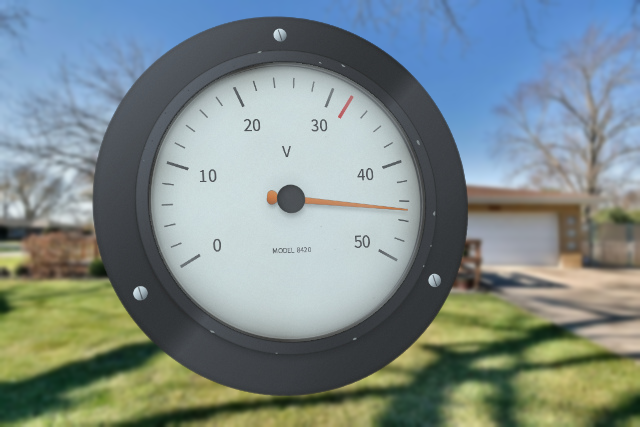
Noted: V 45
